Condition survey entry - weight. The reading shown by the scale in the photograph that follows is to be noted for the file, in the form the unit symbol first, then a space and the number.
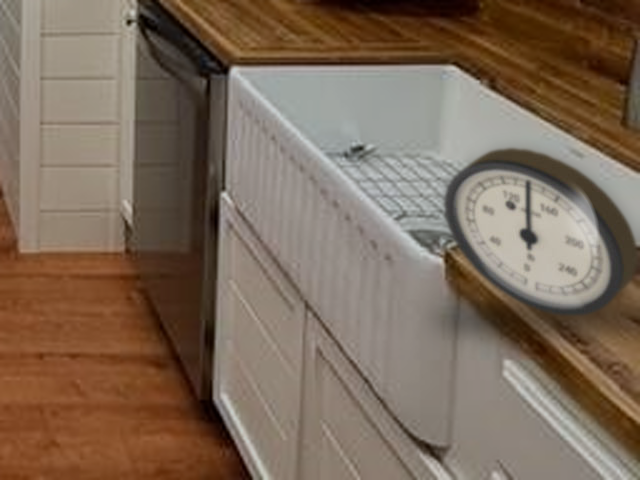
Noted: lb 140
